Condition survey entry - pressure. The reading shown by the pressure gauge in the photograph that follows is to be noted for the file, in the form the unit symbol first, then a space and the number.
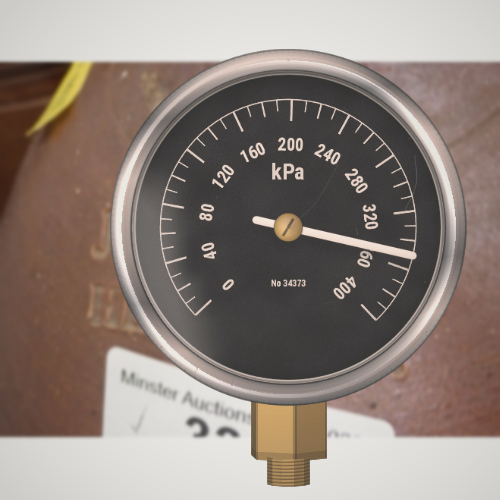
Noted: kPa 350
